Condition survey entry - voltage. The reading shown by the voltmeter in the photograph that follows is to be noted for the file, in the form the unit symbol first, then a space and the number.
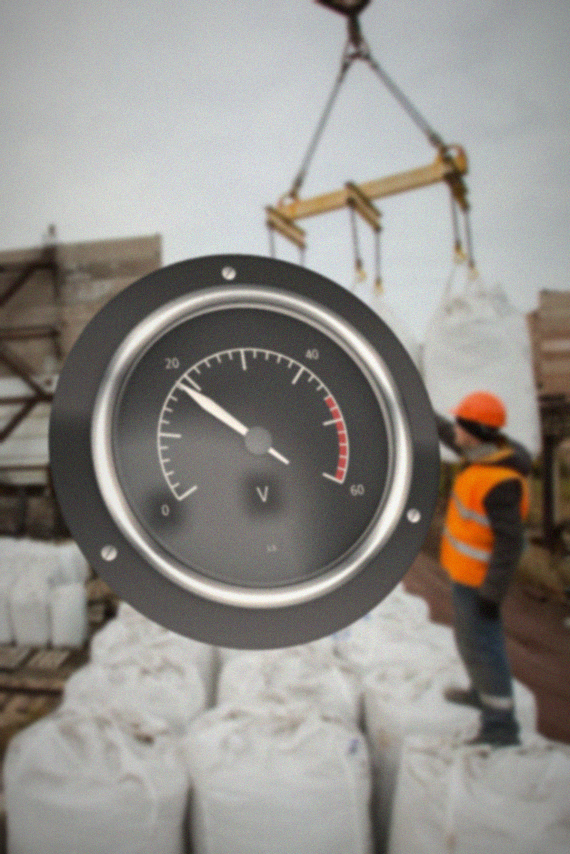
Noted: V 18
